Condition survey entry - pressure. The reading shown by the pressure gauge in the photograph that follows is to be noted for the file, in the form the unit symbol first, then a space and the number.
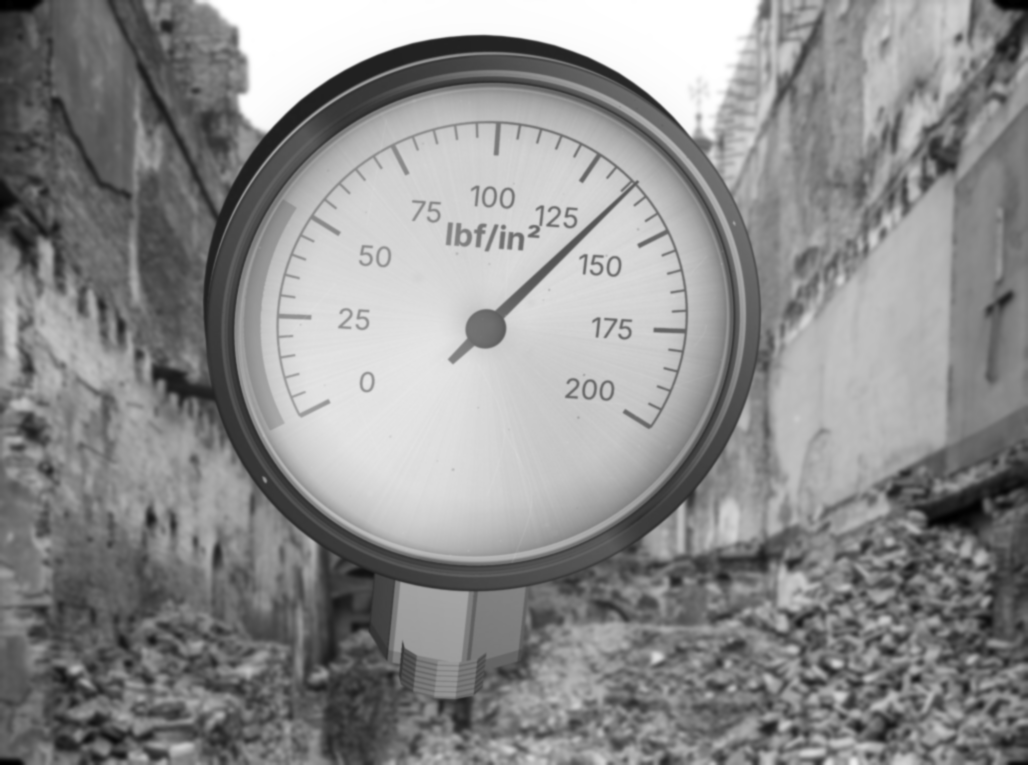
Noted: psi 135
